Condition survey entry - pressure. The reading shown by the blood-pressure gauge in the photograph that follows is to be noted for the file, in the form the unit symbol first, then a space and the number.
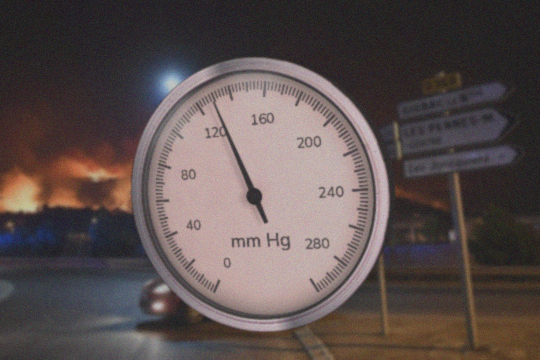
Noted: mmHg 130
